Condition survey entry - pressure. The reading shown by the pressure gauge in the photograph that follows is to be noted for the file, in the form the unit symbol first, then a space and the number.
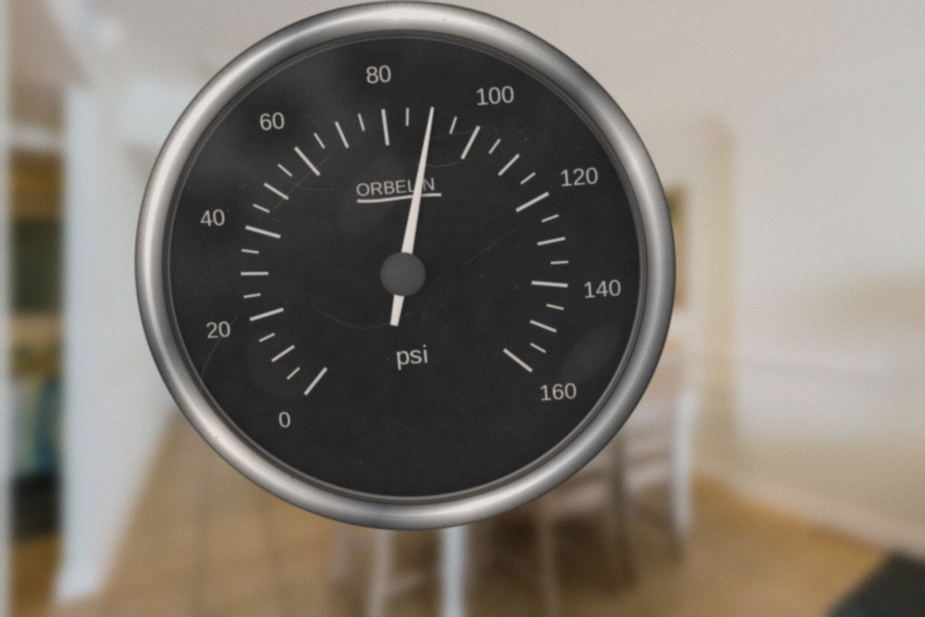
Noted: psi 90
